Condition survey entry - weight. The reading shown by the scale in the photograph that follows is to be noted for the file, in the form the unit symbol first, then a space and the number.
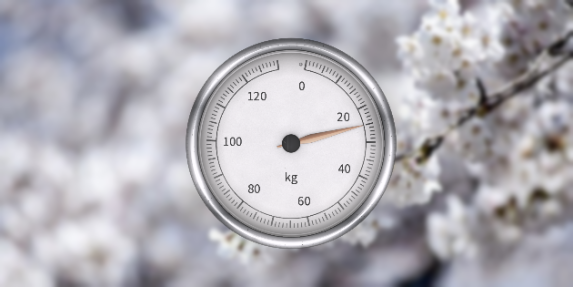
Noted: kg 25
